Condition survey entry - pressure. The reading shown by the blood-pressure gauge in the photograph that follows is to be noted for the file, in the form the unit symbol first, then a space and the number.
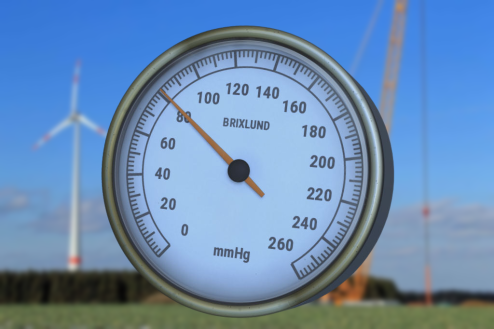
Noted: mmHg 82
